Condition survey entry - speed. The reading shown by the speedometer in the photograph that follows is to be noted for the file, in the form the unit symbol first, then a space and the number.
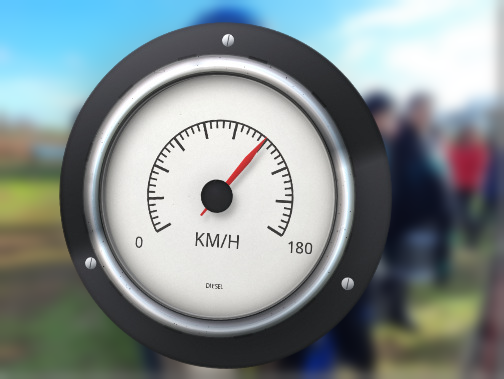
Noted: km/h 120
